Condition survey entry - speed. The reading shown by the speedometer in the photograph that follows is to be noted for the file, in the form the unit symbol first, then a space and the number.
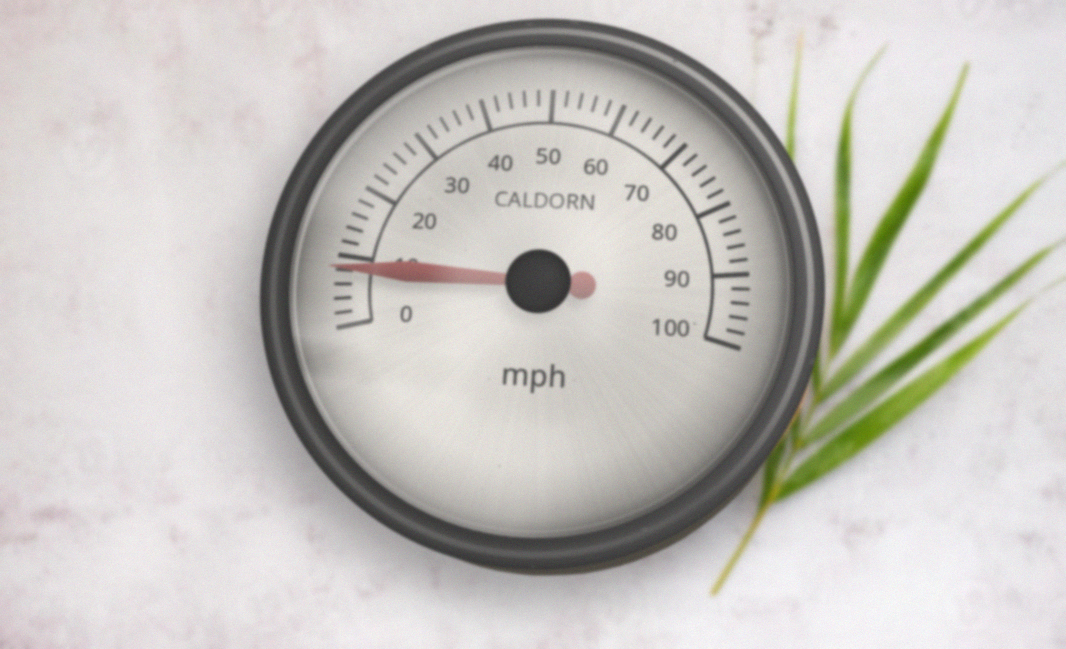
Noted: mph 8
